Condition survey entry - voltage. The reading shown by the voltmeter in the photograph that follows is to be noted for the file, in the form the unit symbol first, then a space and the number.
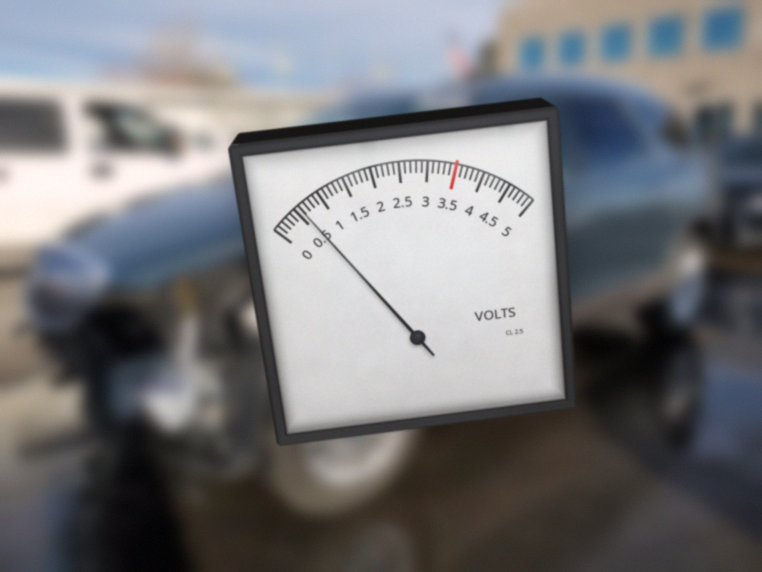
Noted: V 0.6
